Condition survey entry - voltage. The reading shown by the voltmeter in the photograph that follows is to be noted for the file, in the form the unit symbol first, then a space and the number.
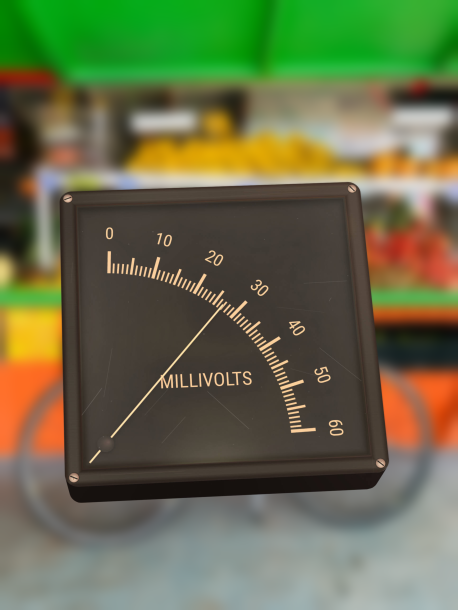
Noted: mV 27
